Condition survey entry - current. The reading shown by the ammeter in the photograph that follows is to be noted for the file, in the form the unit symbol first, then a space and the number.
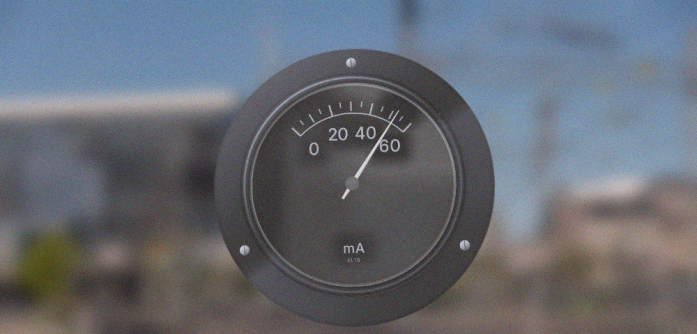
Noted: mA 52.5
